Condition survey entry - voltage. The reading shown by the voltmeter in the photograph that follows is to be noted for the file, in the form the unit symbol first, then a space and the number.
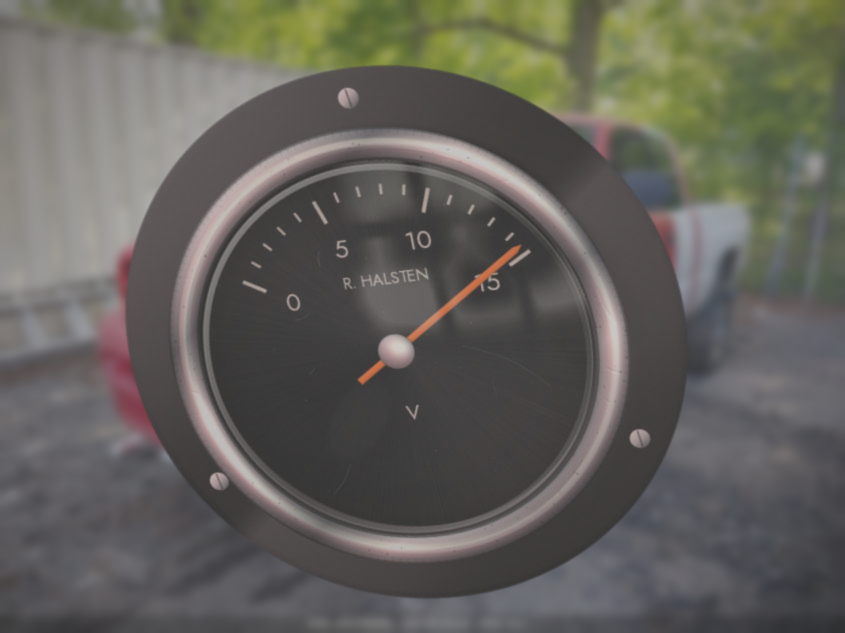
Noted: V 14.5
